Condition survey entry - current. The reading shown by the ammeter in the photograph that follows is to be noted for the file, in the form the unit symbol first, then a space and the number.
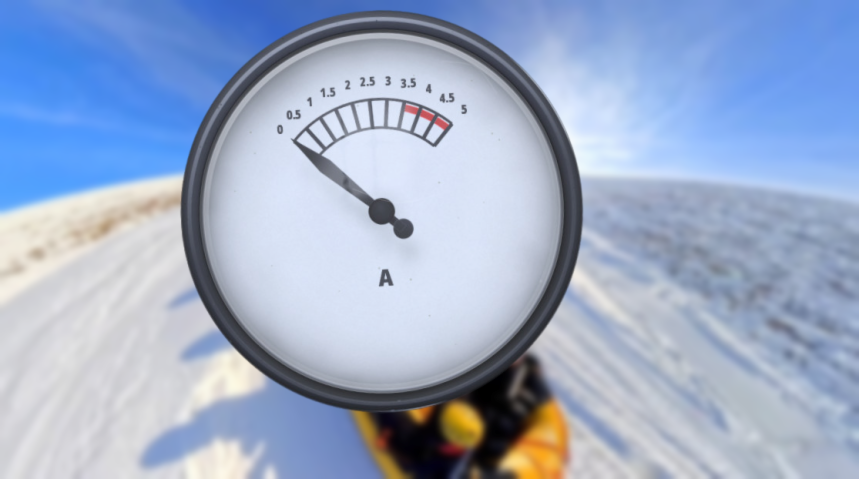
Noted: A 0
